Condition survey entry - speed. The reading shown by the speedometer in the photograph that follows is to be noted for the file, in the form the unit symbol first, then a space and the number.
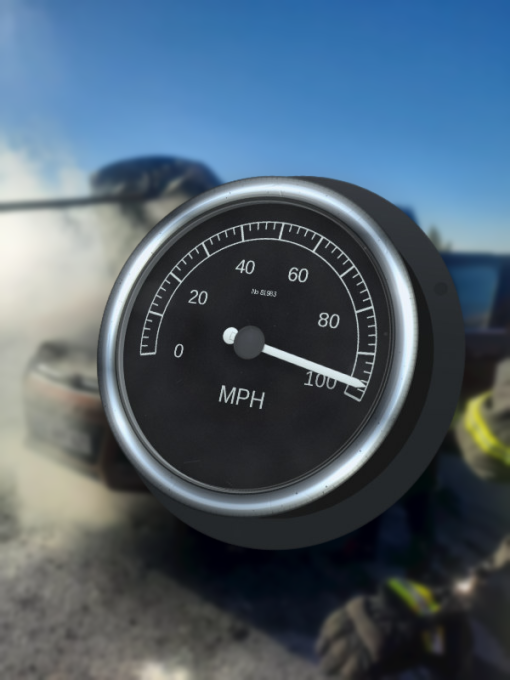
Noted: mph 97
